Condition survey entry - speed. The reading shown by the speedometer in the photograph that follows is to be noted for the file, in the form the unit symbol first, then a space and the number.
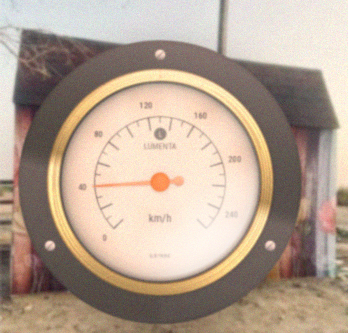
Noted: km/h 40
